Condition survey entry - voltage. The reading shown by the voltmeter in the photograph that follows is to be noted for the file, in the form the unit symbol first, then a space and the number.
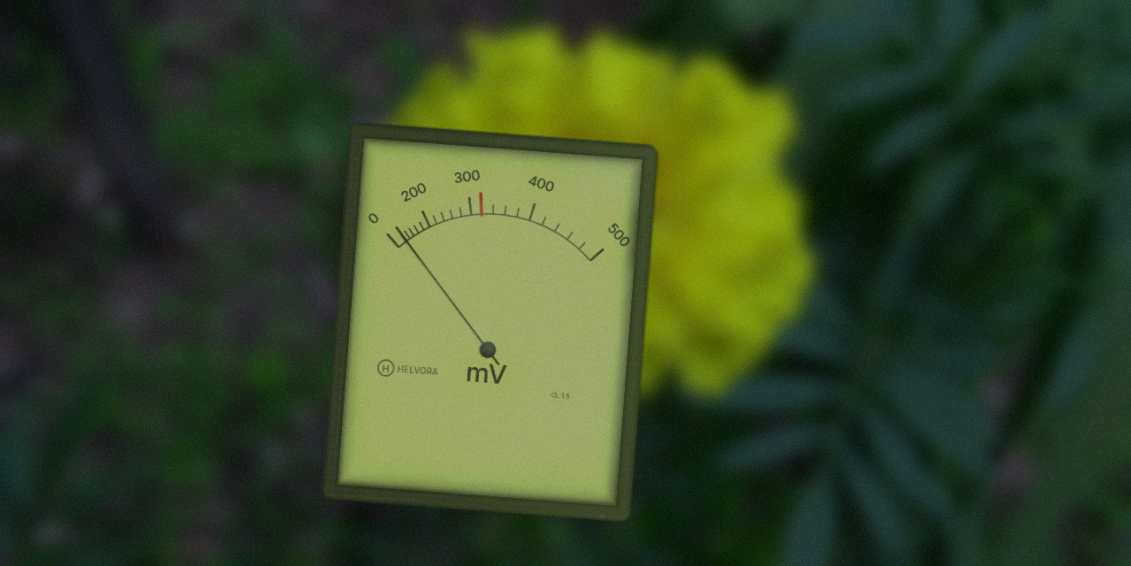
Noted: mV 100
